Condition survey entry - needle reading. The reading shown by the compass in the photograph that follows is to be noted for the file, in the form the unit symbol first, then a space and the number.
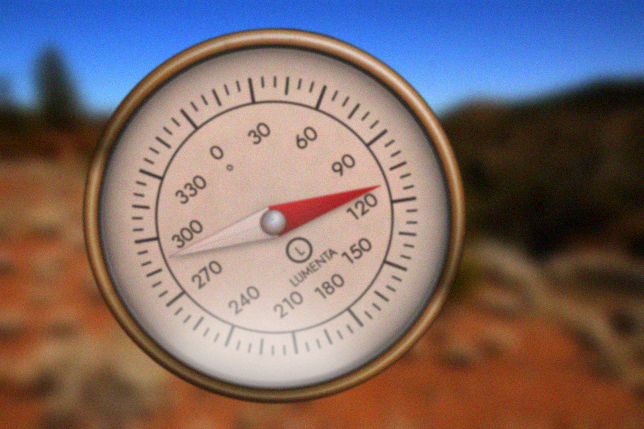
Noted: ° 110
